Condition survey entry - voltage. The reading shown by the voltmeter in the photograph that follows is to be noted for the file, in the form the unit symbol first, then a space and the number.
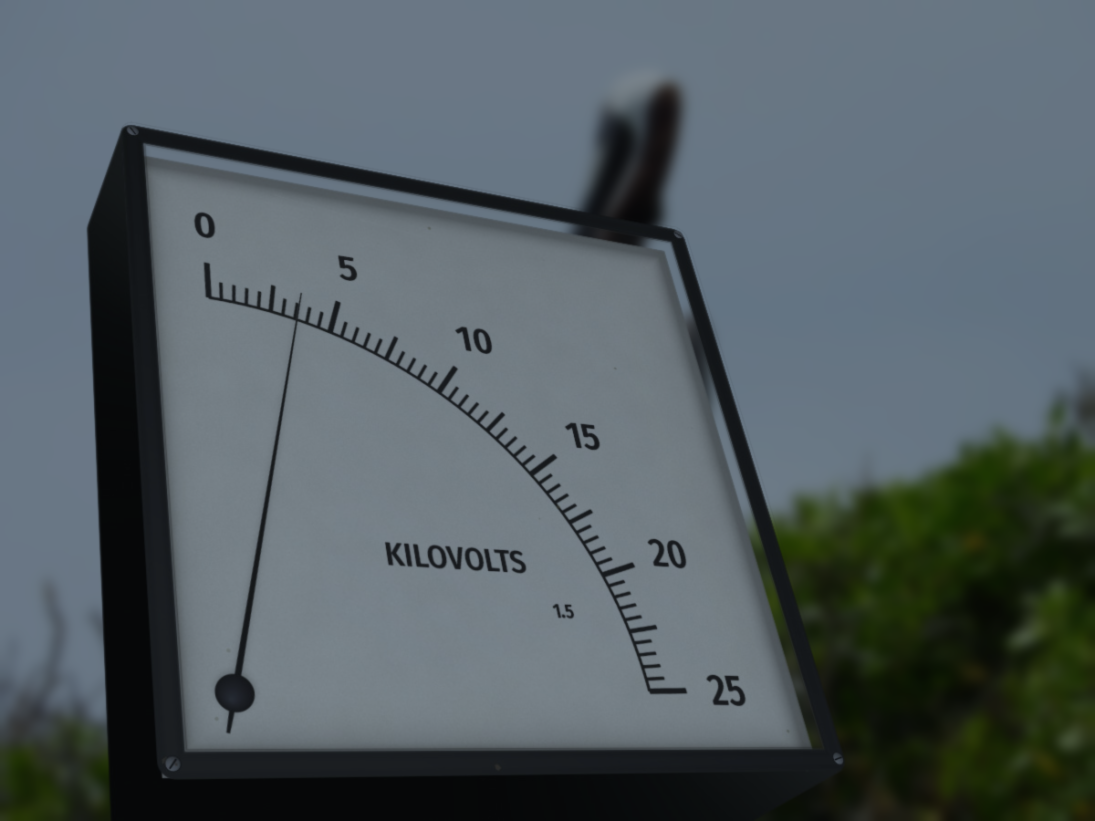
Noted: kV 3.5
